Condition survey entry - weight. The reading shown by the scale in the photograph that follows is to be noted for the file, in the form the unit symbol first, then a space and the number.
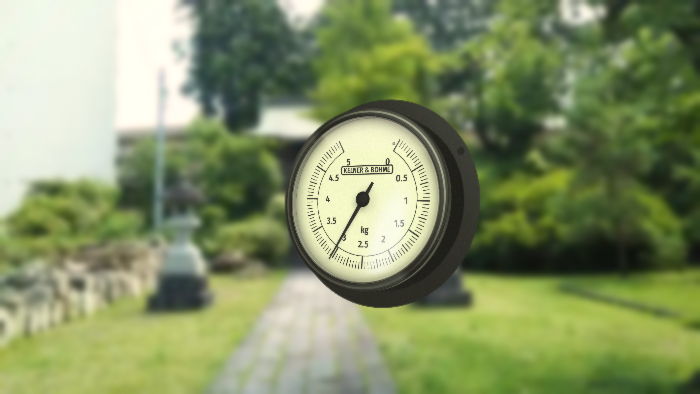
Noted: kg 3
